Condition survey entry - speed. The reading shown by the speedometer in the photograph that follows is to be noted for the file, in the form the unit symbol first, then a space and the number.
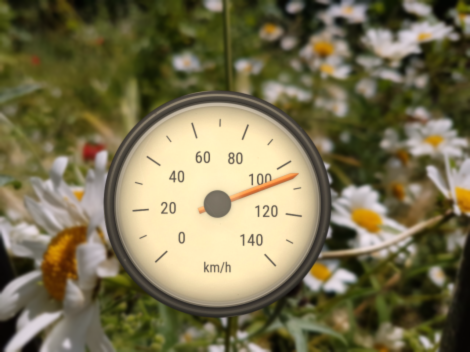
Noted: km/h 105
